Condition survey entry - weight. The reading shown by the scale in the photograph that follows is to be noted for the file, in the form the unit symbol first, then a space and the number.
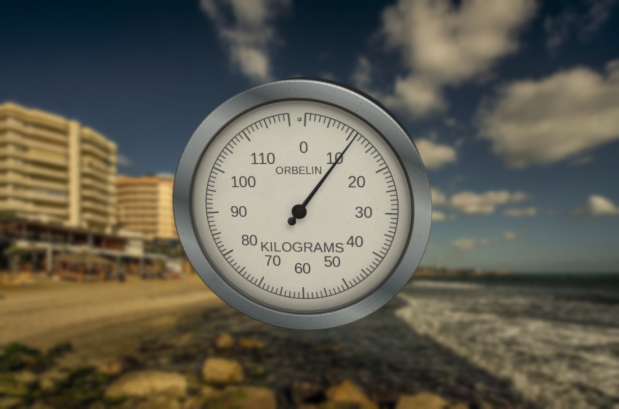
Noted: kg 11
